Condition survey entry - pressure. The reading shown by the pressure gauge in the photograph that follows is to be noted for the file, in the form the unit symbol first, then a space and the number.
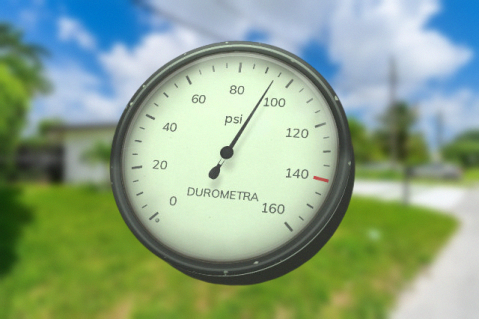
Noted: psi 95
